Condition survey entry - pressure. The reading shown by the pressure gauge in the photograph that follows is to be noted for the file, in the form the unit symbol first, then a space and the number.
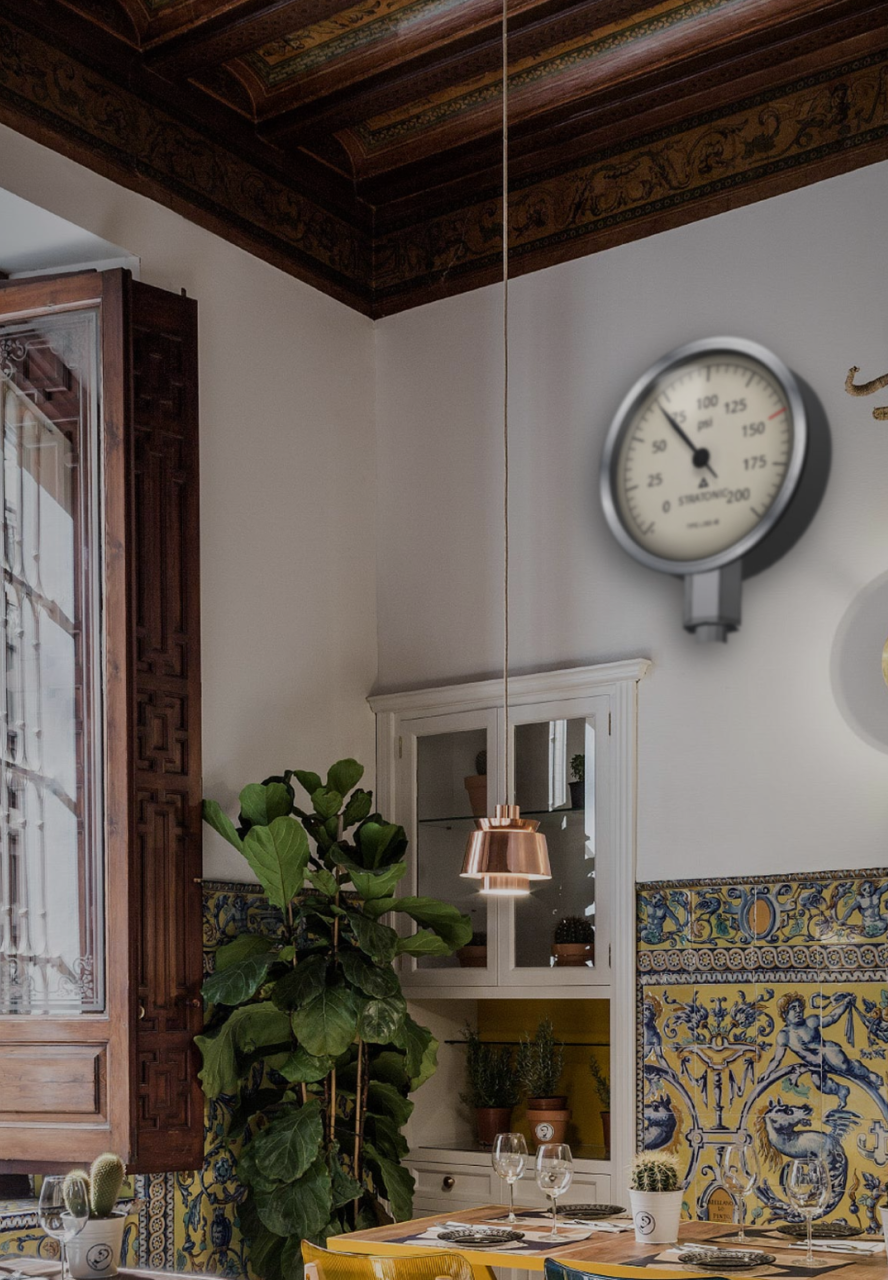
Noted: psi 70
